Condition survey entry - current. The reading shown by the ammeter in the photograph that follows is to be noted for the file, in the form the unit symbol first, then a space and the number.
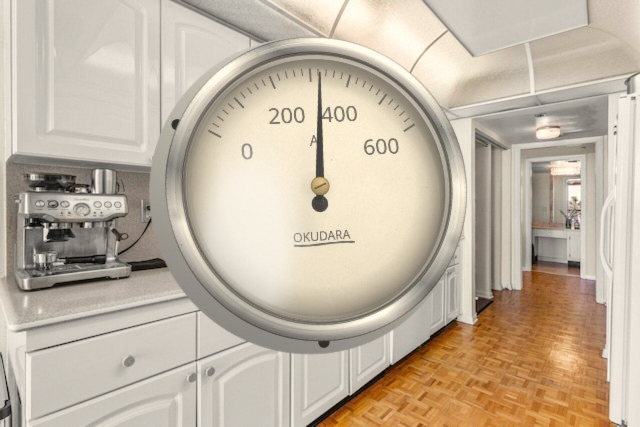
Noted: A 320
